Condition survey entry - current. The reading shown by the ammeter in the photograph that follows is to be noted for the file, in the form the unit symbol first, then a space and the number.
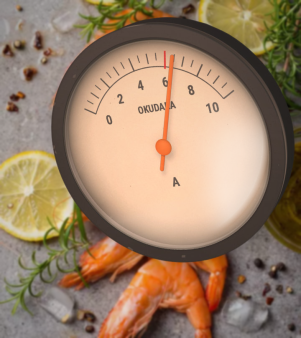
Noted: A 6.5
